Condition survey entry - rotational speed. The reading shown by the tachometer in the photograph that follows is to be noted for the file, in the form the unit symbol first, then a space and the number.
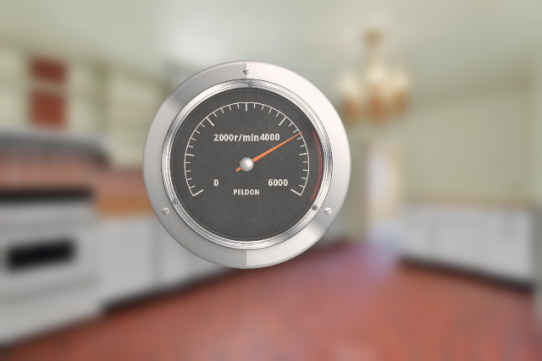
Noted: rpm 4500
